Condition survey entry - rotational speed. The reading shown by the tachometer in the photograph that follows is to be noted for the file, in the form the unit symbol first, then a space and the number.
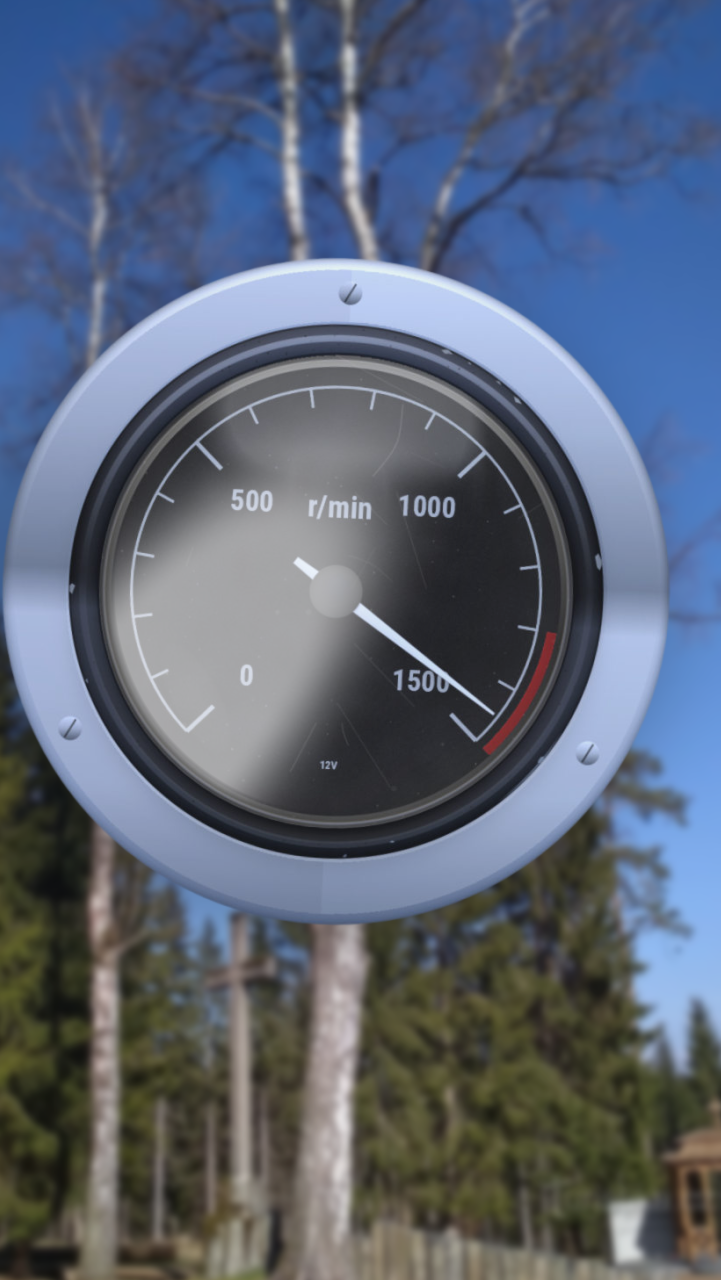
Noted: rpm 1450
